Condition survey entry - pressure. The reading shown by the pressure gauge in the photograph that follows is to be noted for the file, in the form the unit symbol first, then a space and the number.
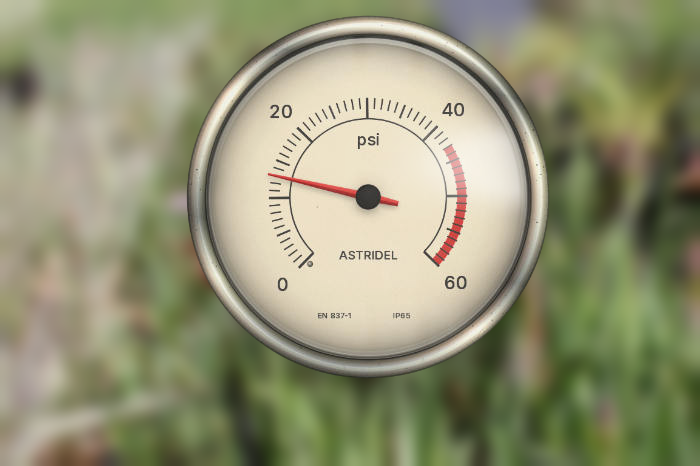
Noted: psi 13
